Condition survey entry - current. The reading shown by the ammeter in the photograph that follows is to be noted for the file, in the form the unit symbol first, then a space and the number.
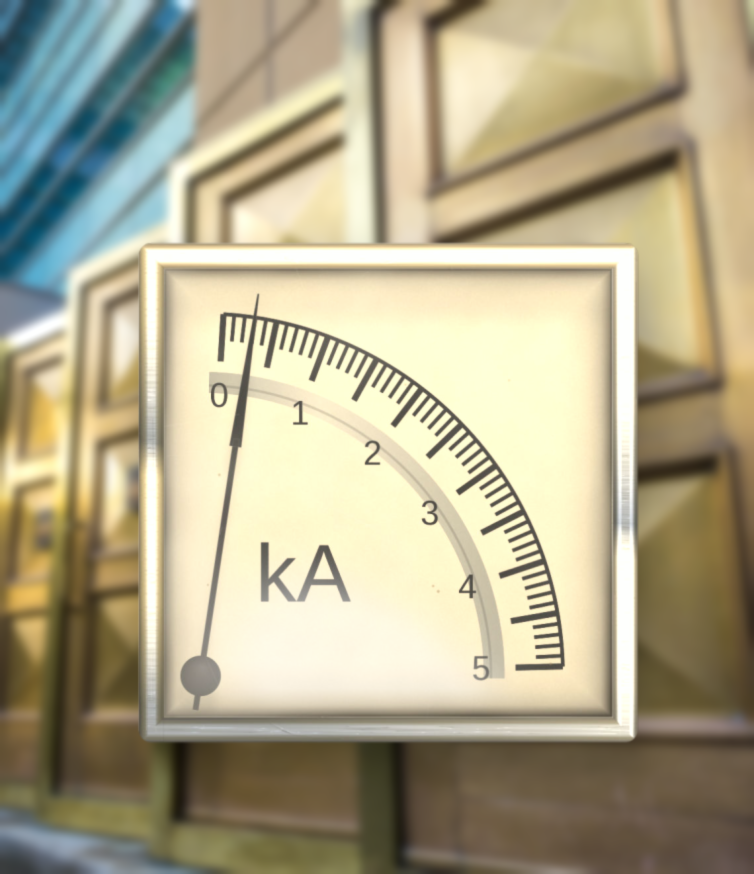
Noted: kA 0.3
